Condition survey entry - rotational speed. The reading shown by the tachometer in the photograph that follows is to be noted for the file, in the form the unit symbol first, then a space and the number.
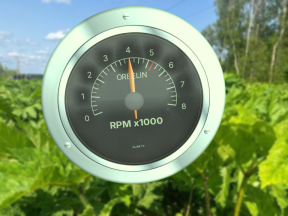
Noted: rpm 4000
